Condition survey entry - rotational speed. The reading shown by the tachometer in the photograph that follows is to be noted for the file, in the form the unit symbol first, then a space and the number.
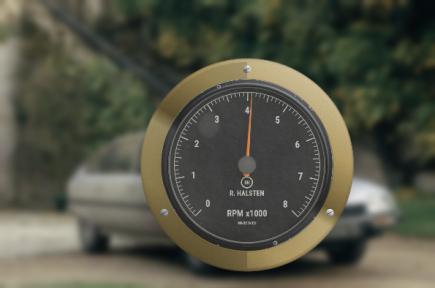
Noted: rpm 4100
